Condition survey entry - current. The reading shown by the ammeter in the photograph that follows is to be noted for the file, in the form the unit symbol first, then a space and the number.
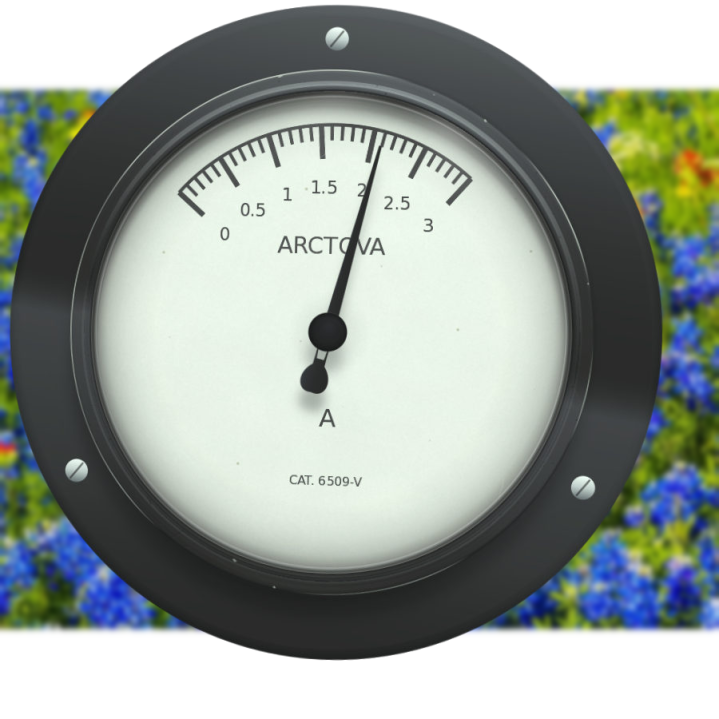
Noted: A 2.1
